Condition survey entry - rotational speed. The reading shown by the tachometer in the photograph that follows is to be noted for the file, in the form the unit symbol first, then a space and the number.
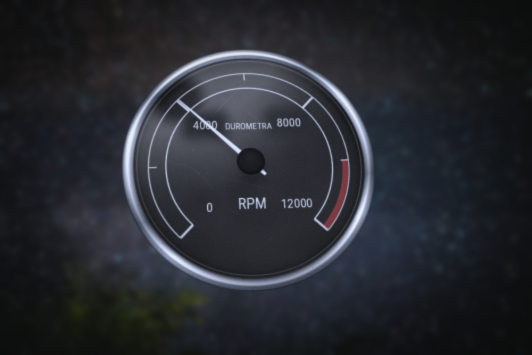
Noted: rpm 4000
